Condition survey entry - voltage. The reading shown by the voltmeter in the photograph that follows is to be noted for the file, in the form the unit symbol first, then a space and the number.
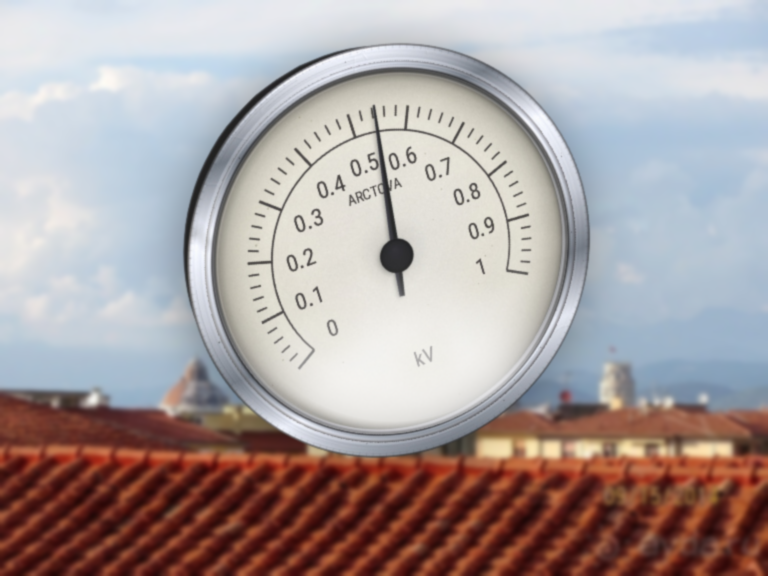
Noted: kV 0.54
